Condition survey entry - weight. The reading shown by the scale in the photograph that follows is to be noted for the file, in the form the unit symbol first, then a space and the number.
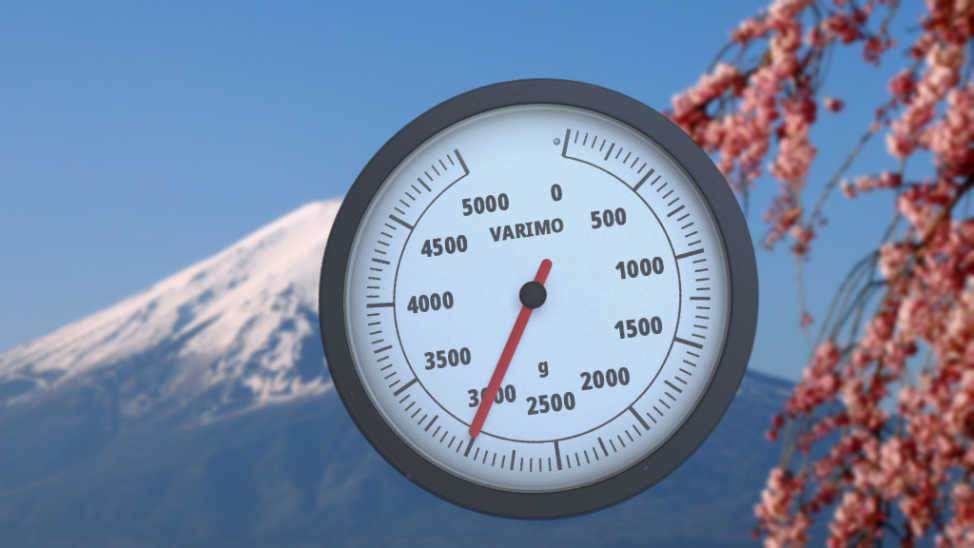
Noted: g 3000
